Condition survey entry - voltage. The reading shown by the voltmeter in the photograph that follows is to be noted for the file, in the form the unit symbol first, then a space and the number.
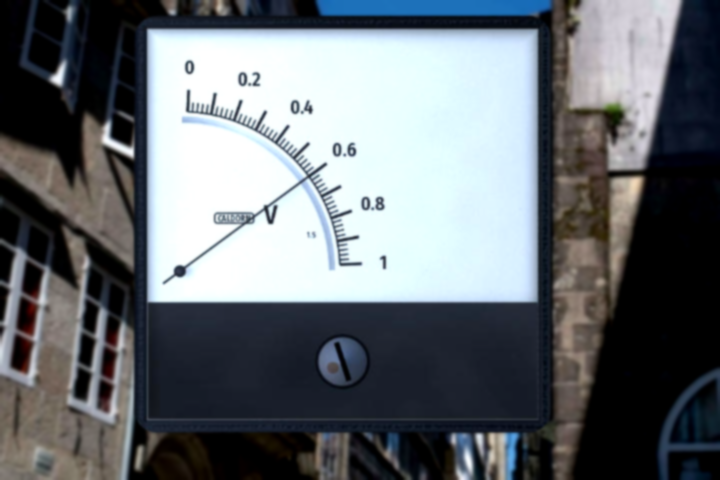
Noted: V 0.6
